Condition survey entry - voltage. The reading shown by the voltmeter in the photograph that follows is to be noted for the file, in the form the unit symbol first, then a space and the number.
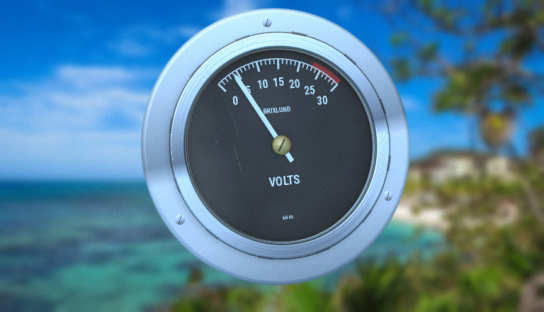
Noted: V 4
